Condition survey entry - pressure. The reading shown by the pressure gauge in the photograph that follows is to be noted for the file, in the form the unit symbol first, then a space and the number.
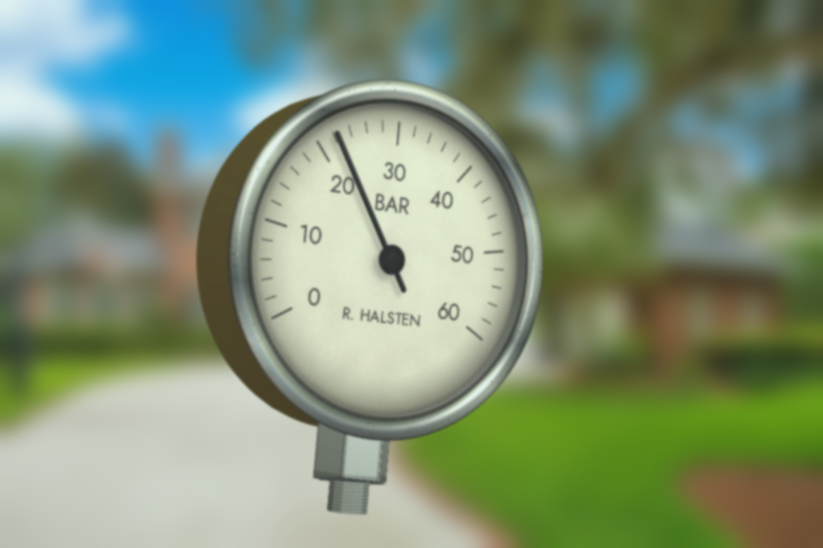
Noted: bar 22
